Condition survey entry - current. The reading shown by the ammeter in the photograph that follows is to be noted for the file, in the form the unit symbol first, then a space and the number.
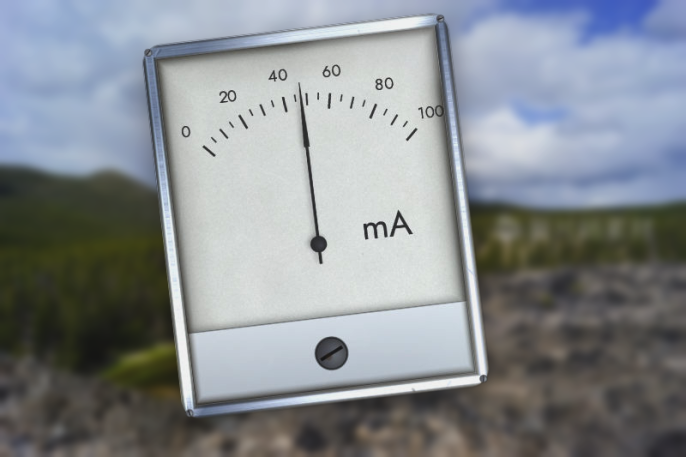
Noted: mA 47.5
